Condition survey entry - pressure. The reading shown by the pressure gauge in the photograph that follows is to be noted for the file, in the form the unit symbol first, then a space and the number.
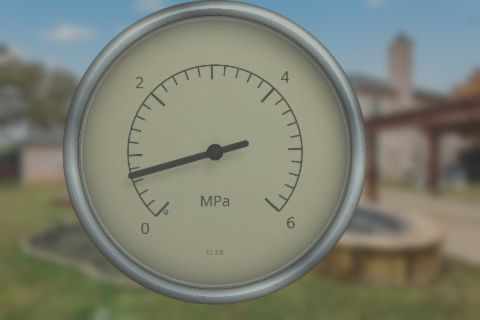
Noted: MPa 0.7
